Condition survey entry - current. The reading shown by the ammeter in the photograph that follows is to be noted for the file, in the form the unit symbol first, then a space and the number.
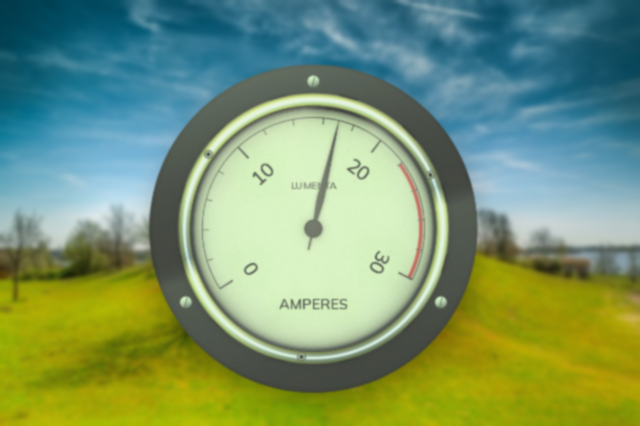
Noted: A 17
